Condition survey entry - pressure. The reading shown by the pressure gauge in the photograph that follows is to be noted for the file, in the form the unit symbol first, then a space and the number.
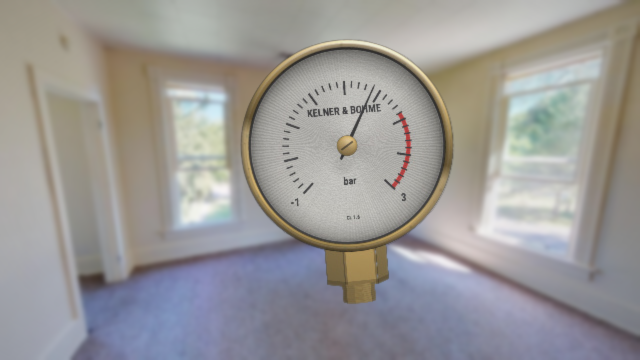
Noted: bar 1.4
